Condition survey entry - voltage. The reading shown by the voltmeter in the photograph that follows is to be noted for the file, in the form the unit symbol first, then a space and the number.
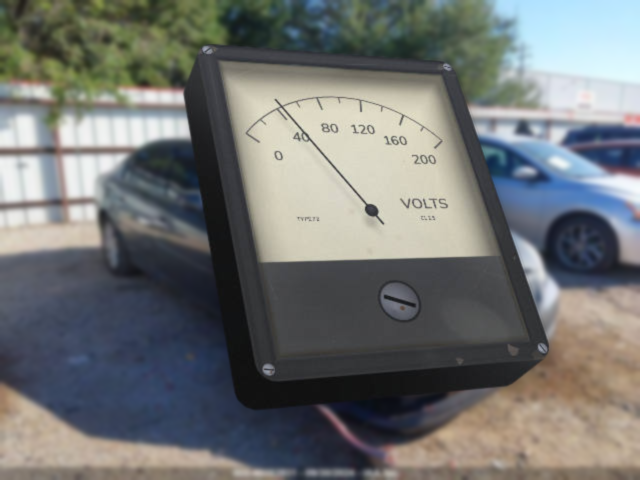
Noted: V 40
